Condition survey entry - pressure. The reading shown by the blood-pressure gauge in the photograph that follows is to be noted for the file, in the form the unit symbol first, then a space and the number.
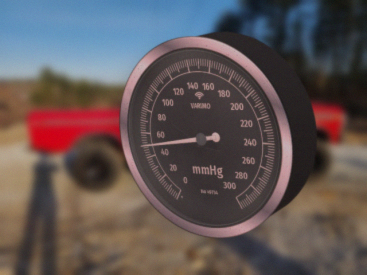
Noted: mmHg 50
